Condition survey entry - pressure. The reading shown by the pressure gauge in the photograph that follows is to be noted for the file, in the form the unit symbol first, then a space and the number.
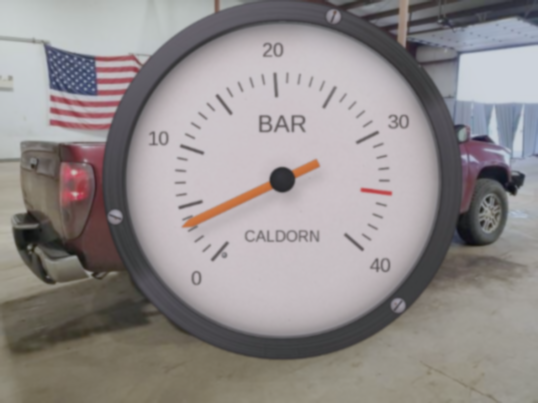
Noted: bar 3.5
